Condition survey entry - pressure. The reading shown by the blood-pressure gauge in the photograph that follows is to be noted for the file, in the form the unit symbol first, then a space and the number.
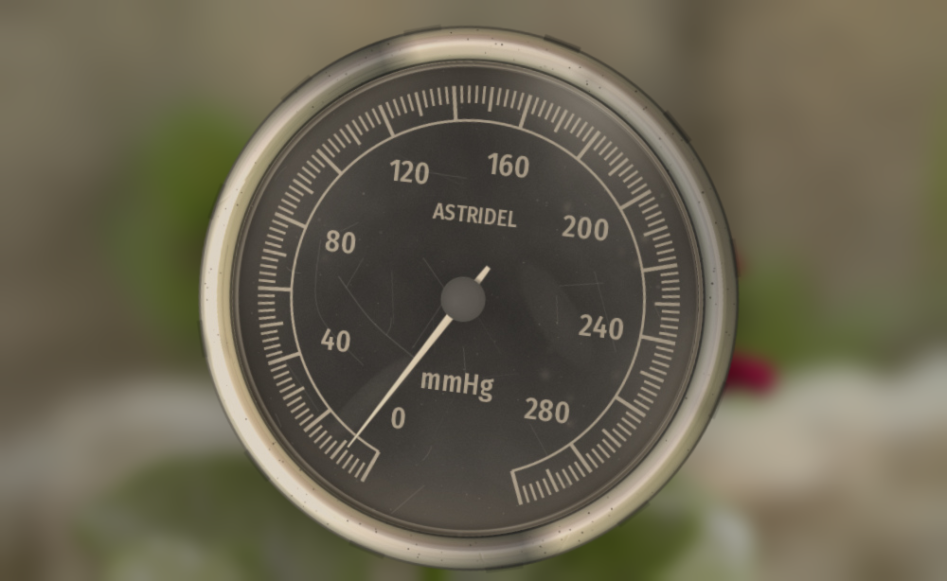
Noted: mmHg 8
